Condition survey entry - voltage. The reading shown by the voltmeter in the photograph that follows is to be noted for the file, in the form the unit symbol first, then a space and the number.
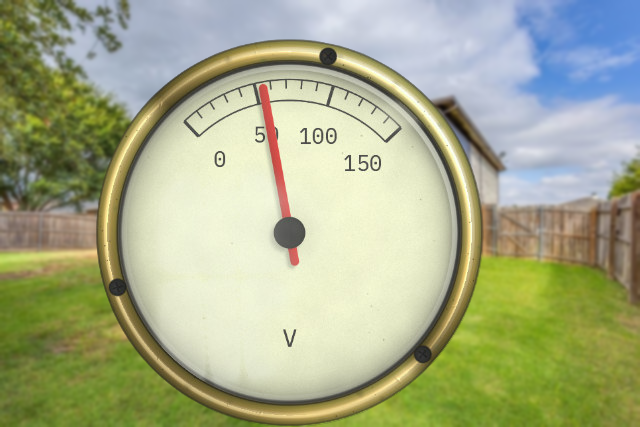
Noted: V 55
